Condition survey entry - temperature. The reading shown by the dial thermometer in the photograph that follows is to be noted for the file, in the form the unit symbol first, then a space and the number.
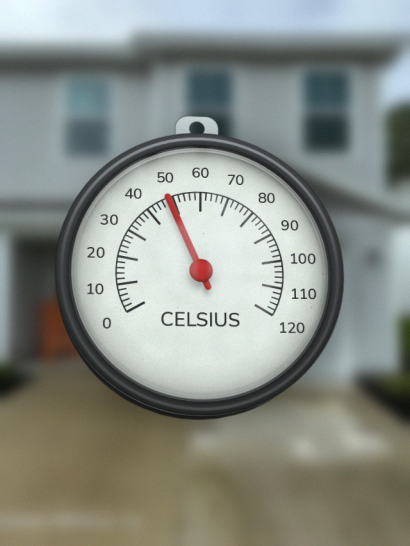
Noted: °C 48
